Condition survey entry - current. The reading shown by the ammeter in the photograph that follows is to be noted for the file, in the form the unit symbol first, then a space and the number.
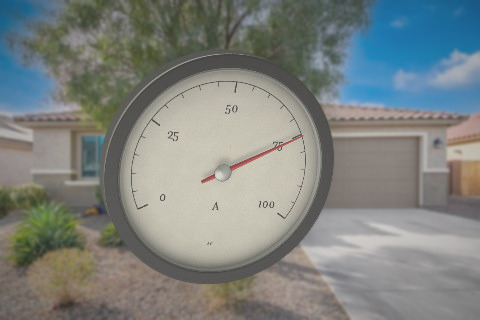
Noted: A 75
